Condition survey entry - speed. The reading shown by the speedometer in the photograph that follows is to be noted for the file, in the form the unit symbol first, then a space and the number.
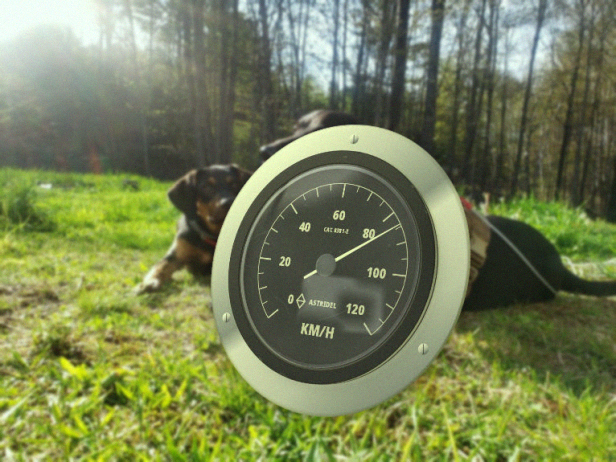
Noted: km/h 85
